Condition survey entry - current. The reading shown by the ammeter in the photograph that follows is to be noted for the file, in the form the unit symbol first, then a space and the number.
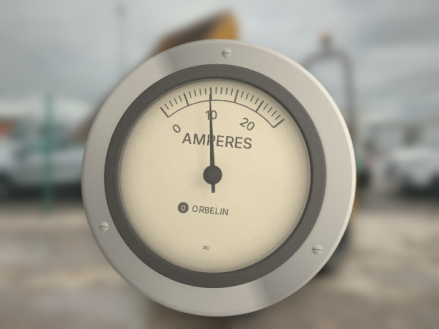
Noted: A 10
